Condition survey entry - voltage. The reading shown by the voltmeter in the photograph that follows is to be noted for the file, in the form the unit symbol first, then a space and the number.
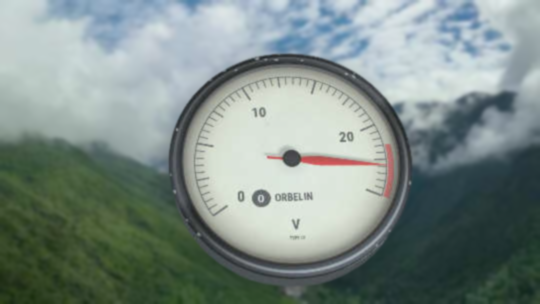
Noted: V 23
